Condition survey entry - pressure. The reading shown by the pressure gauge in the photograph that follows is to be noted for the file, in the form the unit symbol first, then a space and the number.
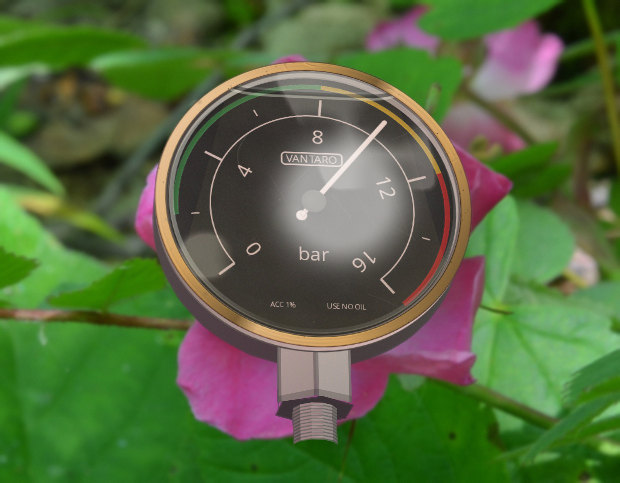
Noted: bar 10
